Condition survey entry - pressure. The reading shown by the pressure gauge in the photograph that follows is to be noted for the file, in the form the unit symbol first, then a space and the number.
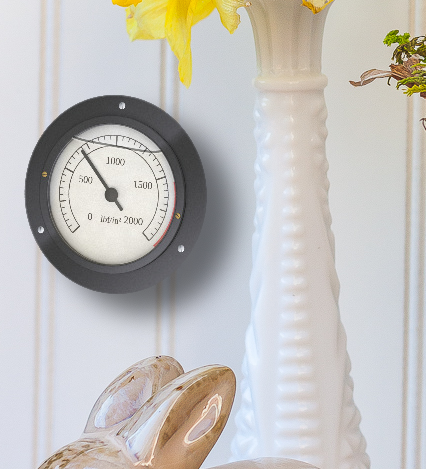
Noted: psi 700
